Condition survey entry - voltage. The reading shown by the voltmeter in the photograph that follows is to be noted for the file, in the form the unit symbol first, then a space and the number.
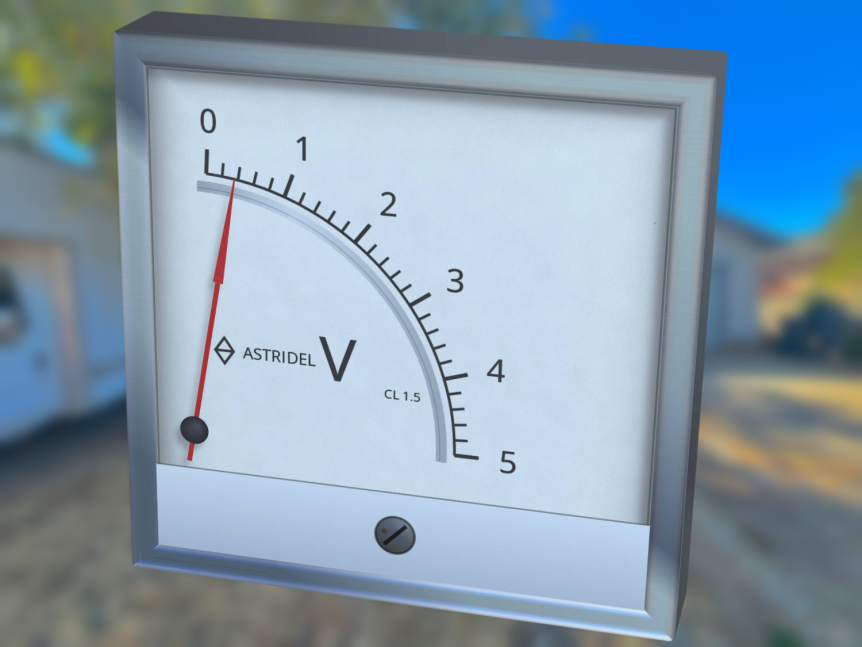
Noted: V 0.4
